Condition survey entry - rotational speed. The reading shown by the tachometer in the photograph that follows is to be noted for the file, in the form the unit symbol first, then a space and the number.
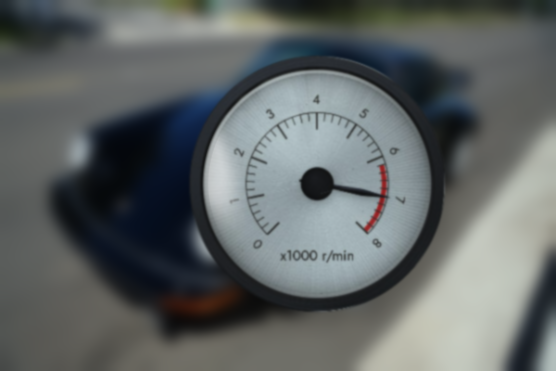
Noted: rpm 7000
